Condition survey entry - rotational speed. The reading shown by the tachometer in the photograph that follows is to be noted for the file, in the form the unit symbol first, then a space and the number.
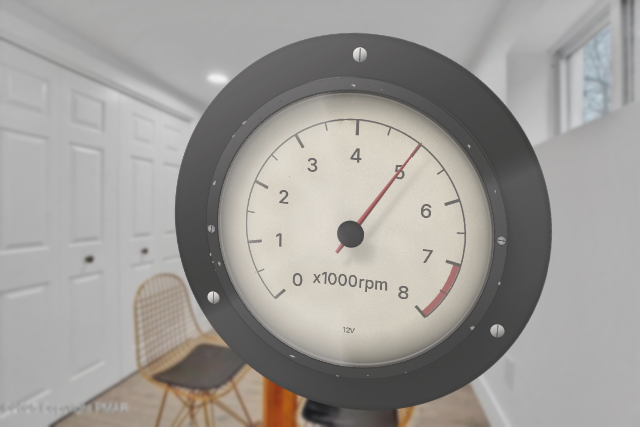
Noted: rpm 5000
